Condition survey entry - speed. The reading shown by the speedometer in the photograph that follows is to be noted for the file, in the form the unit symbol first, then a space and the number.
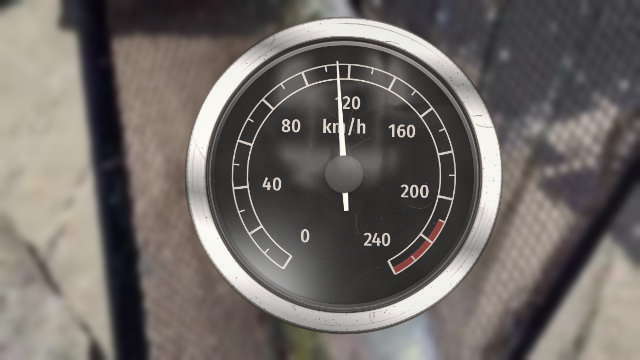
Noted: km/h 115
